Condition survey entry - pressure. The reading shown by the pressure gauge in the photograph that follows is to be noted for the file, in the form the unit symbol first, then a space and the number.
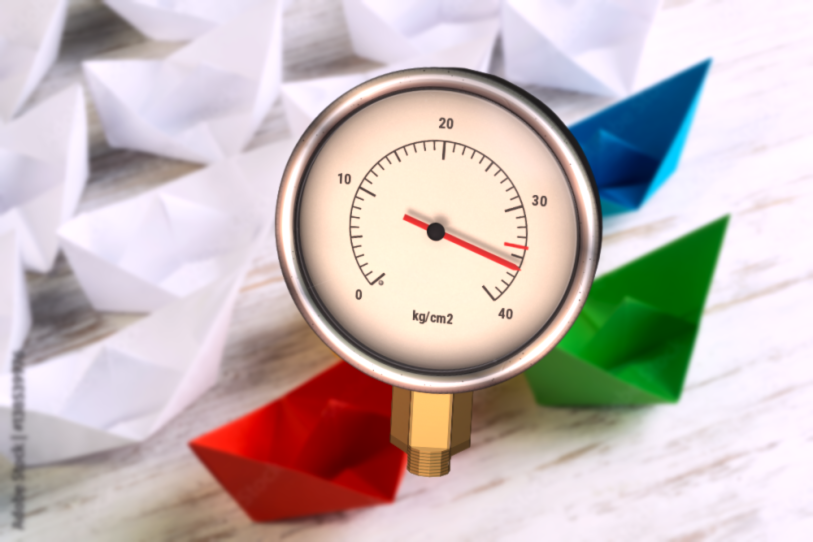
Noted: kg/cm² 36
